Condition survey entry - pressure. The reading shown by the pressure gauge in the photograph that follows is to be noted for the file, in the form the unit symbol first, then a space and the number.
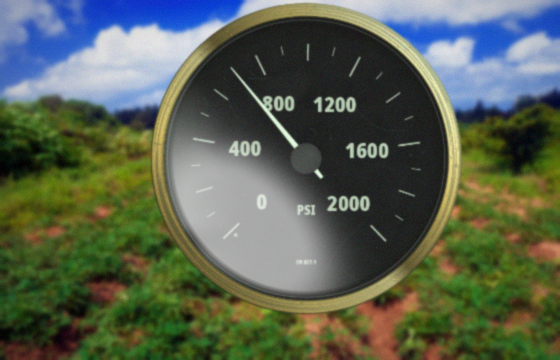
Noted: psi 700
